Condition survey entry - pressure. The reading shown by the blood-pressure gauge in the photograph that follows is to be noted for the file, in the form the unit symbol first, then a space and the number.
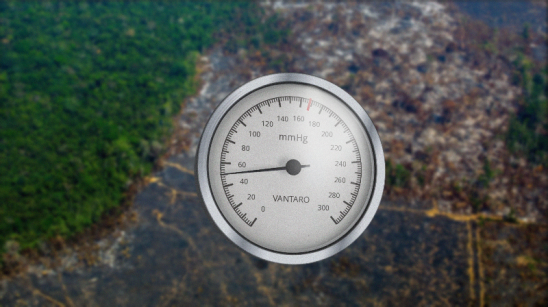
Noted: mmHg 50
